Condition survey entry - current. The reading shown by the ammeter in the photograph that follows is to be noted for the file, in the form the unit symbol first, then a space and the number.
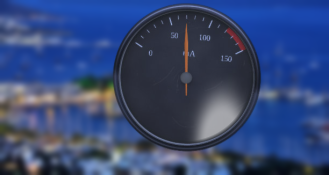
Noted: mA 70
